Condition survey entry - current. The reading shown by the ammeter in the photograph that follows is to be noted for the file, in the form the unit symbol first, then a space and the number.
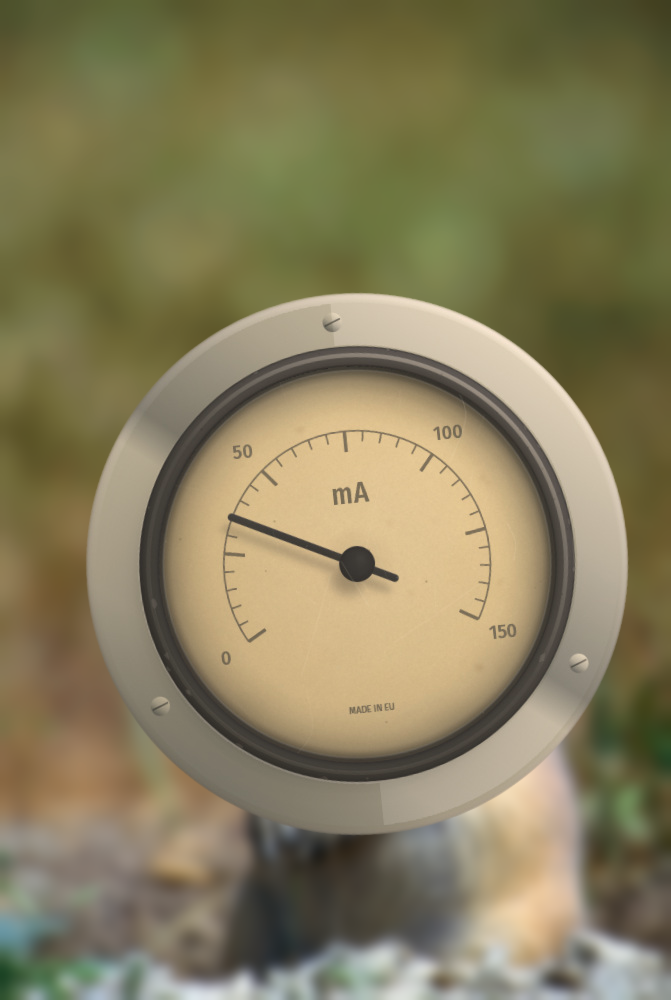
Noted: mA 35
